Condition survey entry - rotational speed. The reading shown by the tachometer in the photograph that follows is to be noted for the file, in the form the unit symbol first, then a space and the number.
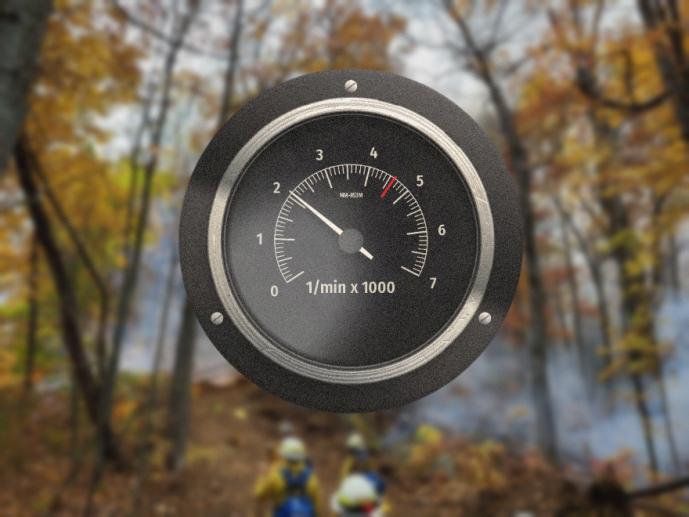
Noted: rpm 2100
